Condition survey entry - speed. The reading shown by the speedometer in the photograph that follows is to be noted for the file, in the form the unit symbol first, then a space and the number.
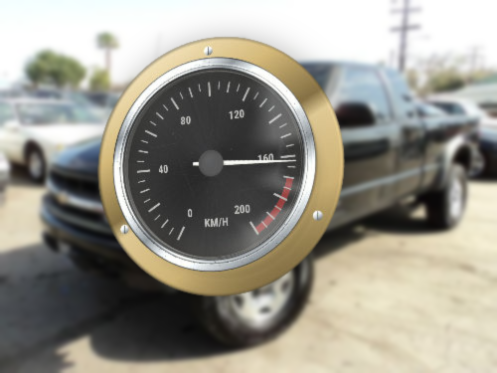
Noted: km/h 162.5
